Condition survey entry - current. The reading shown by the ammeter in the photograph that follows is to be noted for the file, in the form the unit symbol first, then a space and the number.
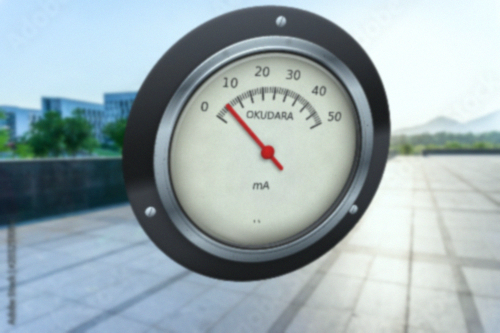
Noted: mA 5
